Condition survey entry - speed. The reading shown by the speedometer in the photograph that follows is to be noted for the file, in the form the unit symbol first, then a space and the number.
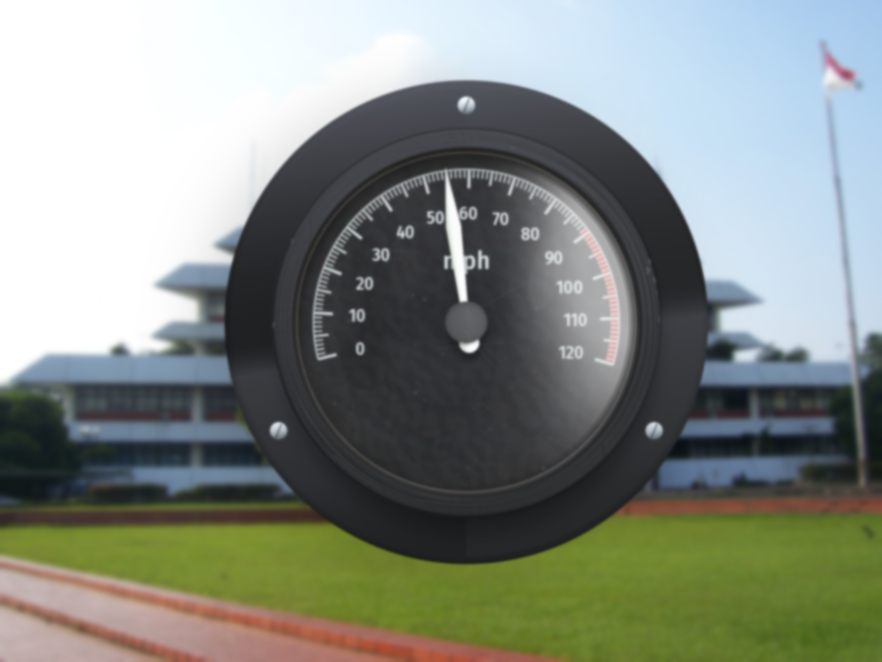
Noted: mph 55
